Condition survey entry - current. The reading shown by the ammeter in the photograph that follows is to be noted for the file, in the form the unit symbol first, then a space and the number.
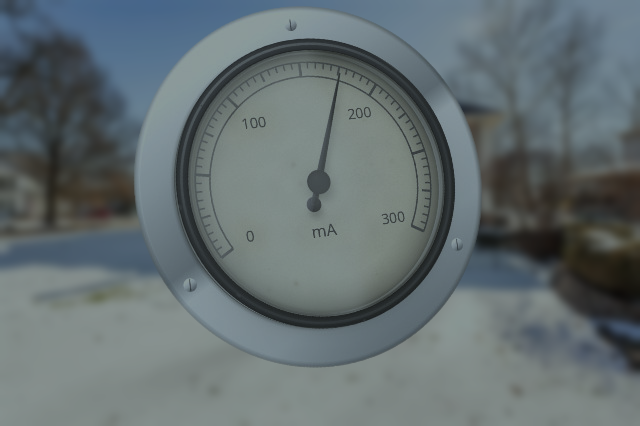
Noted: mA 175
